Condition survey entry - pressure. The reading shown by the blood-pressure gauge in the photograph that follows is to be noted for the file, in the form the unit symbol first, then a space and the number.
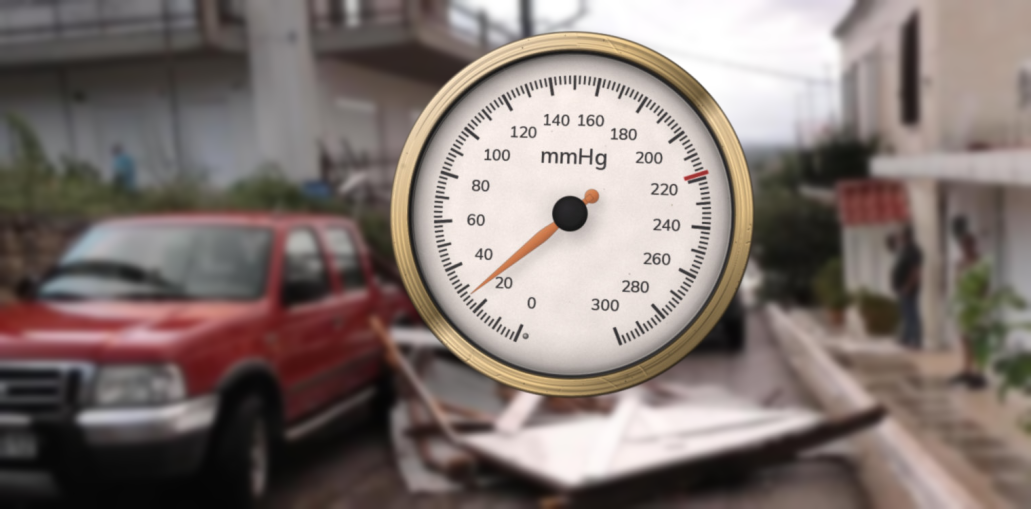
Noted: mmHg 26
